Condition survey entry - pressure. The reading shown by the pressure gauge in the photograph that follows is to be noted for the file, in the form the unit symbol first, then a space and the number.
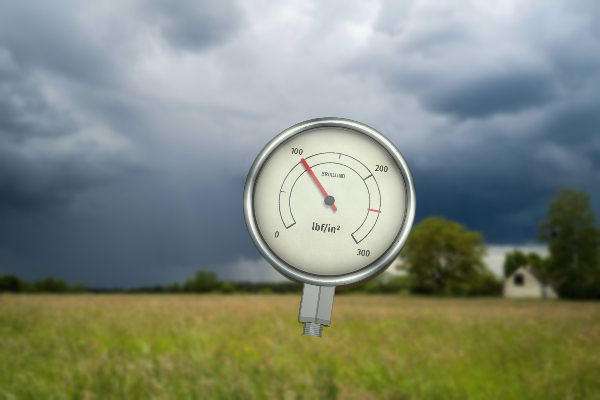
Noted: psi 100
